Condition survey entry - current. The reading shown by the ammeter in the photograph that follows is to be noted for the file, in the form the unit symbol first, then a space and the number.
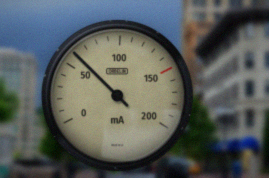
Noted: mA 60
